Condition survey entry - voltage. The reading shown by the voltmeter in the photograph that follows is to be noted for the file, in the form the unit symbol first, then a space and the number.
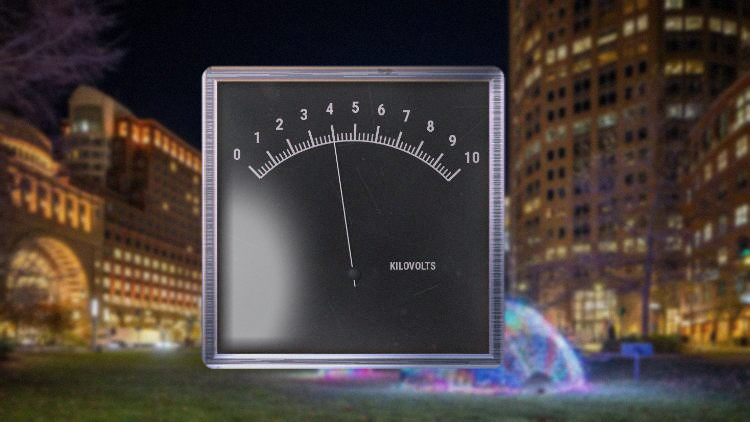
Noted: kV 4
